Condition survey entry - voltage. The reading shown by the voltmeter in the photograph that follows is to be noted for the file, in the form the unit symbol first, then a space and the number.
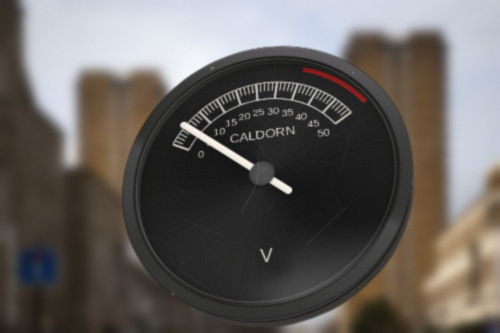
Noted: V 5
